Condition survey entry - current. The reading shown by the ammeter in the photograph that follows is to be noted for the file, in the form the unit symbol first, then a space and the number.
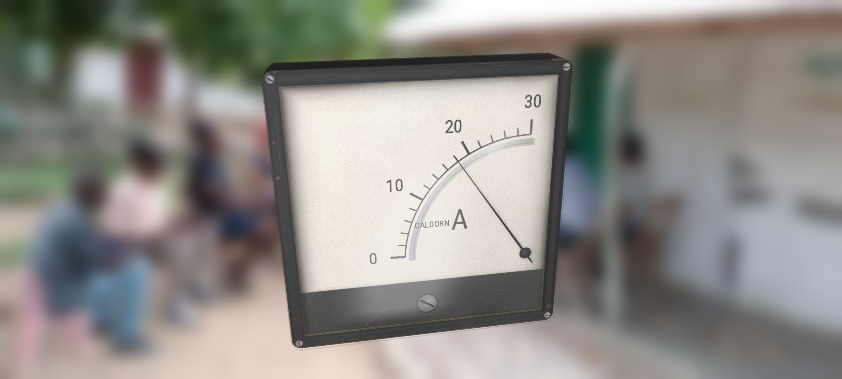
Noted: A 18
